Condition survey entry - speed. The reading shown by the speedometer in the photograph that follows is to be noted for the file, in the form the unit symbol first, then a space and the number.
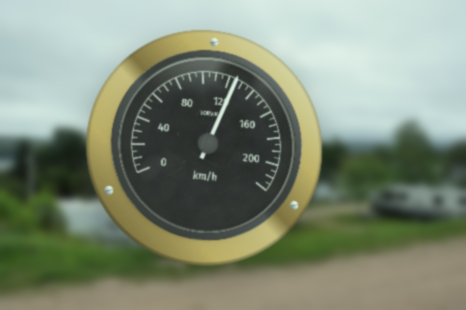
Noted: km/h 125
